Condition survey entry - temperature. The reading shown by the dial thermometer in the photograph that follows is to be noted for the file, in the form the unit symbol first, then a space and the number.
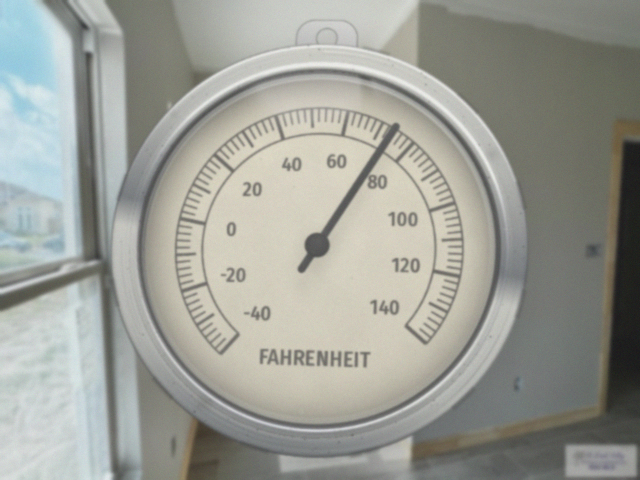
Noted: °F 74
